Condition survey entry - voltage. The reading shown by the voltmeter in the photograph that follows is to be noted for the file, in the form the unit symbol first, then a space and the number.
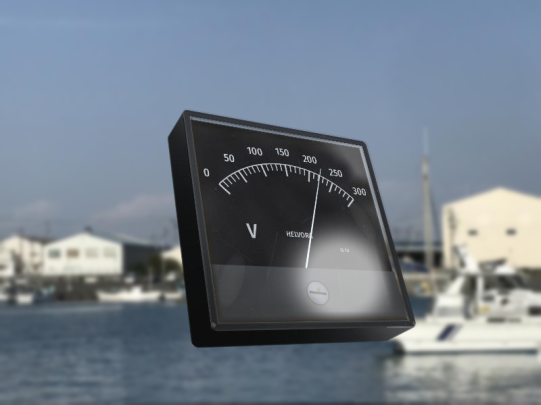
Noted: V 220
